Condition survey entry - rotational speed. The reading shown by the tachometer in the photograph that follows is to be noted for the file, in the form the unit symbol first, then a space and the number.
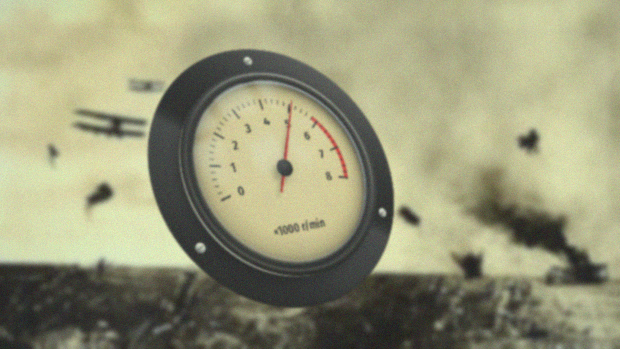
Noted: rpm 5000
